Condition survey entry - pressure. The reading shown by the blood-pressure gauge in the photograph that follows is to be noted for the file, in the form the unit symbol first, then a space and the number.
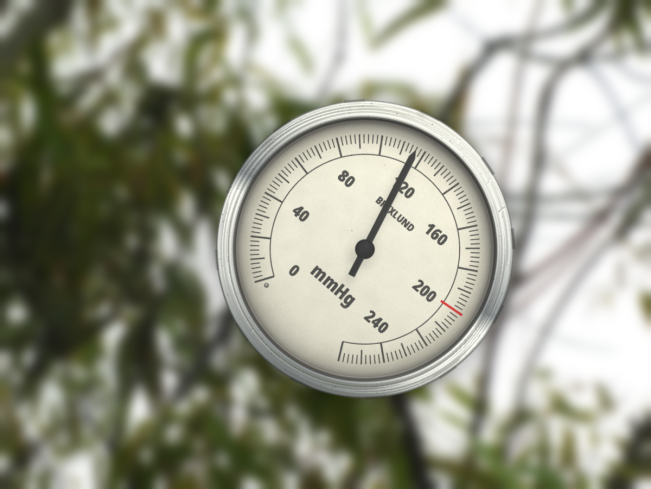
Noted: mmHg 116
